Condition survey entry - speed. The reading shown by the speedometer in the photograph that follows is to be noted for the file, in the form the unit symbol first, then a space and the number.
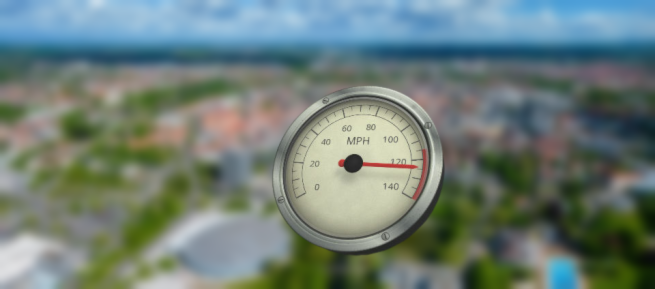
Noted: mph 125
